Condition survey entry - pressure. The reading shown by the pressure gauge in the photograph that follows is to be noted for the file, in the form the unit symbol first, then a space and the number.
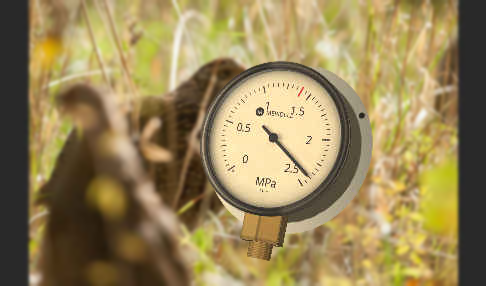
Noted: MPa 2.4
